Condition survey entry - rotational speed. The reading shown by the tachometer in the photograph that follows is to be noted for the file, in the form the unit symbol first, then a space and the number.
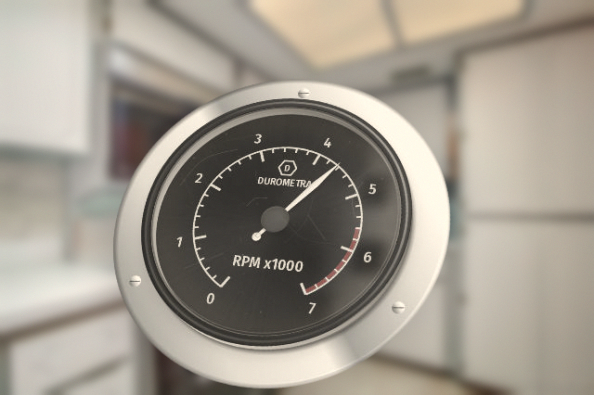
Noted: rpm 4400
